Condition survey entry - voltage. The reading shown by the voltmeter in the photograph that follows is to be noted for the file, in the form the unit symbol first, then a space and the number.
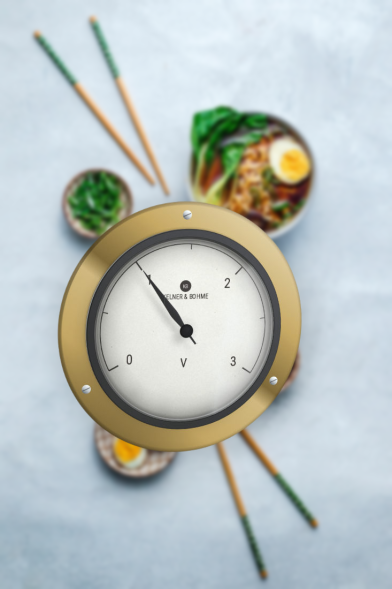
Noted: V 1
